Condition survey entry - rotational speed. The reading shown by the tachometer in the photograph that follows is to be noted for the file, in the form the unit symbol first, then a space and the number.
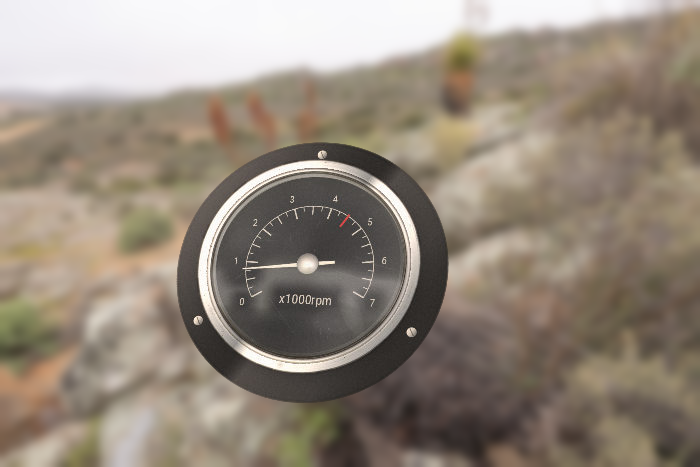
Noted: rpm 750
